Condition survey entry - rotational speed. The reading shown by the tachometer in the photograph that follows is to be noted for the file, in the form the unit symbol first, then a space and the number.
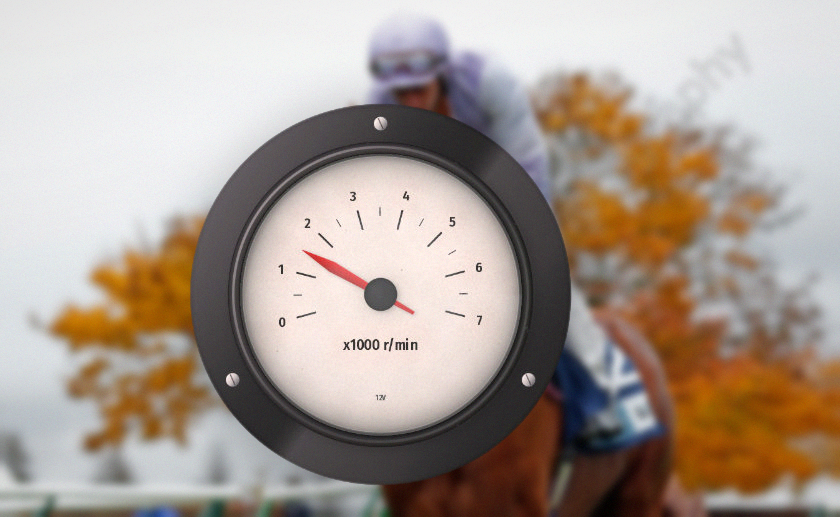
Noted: rpm 1500
